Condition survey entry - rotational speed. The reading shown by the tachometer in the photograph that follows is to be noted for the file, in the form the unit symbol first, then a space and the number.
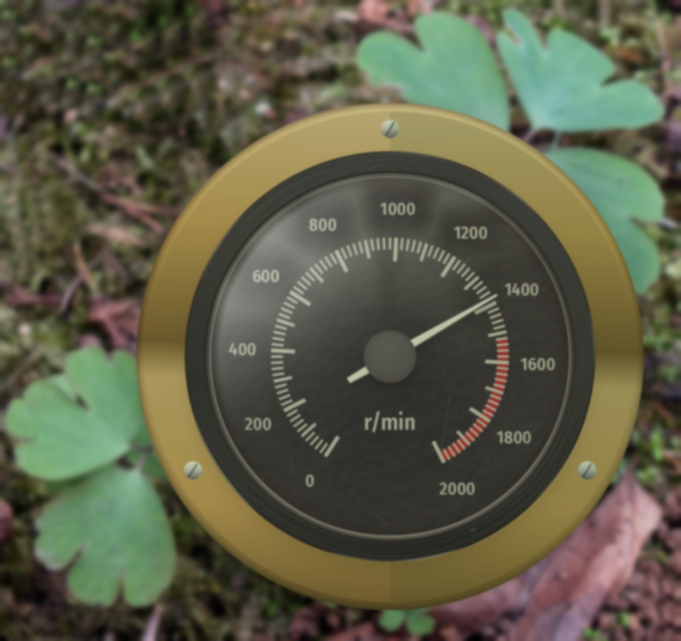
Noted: rpm 1380
